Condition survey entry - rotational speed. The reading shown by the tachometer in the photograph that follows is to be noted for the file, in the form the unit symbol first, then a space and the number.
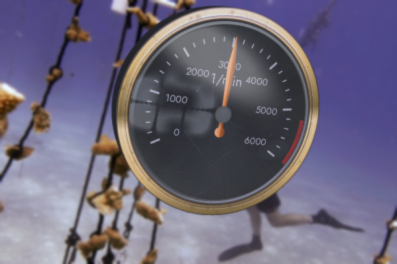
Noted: rpm 3000
